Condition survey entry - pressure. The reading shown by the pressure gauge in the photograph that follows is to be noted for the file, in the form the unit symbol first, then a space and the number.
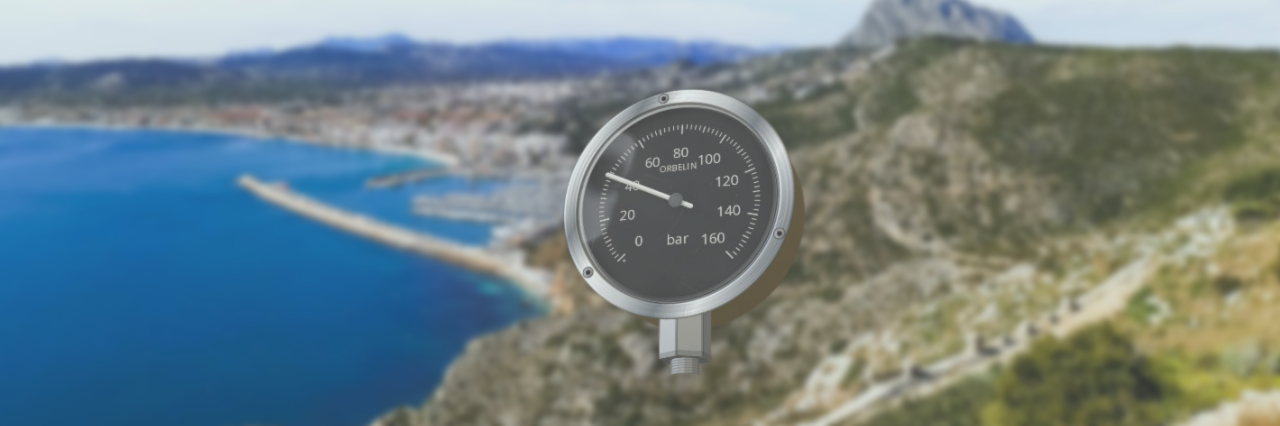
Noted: bar 40
